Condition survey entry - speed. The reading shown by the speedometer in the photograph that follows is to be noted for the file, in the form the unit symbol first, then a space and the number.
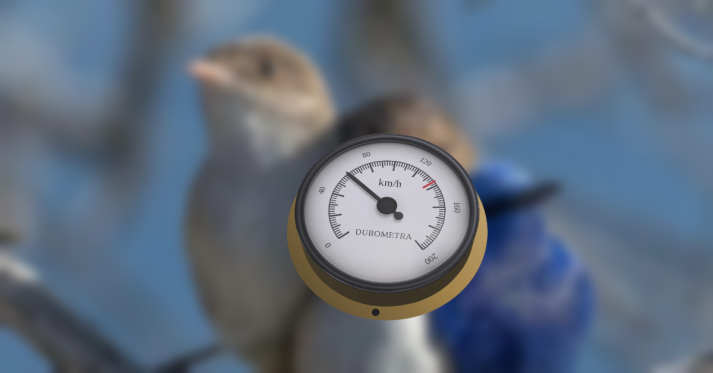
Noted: km/h 60
